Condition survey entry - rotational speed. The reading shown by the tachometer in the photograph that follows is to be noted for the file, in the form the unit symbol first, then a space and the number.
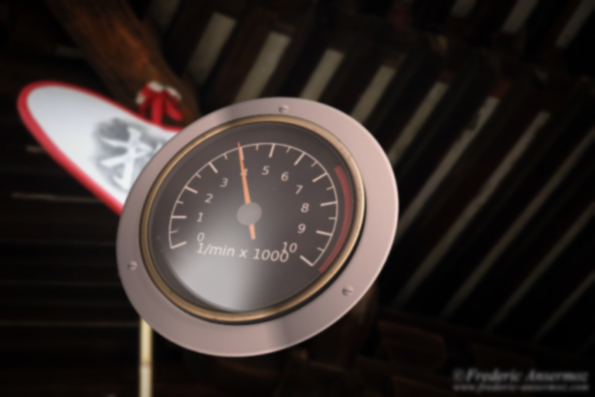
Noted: rpm 4000
